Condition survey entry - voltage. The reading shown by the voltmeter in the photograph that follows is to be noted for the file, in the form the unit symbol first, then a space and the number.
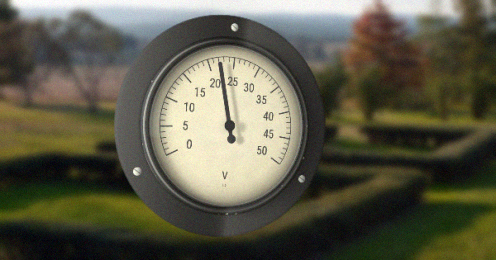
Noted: V 22
